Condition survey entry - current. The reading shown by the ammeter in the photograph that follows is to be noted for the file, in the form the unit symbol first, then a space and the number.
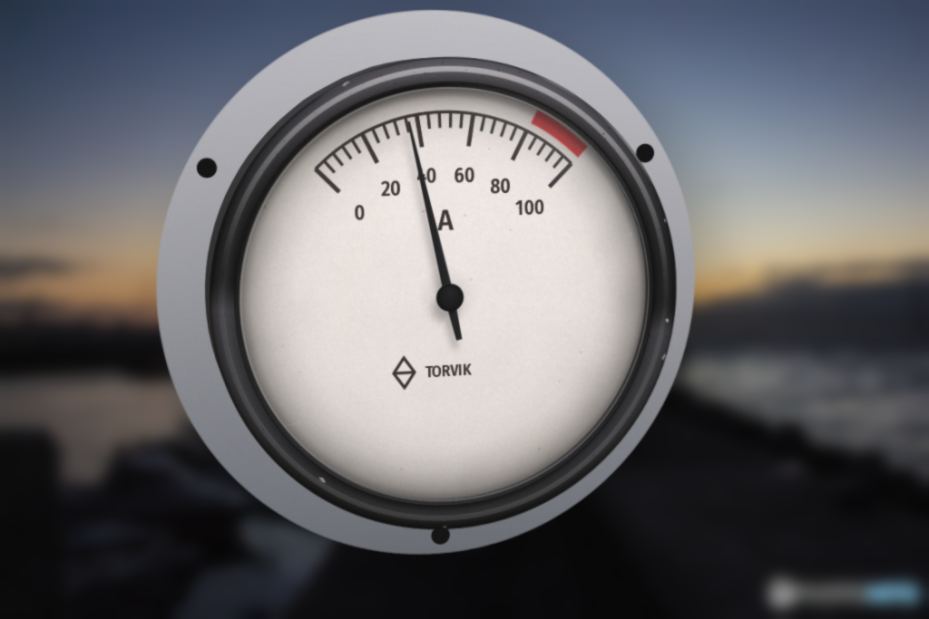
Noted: A 36
